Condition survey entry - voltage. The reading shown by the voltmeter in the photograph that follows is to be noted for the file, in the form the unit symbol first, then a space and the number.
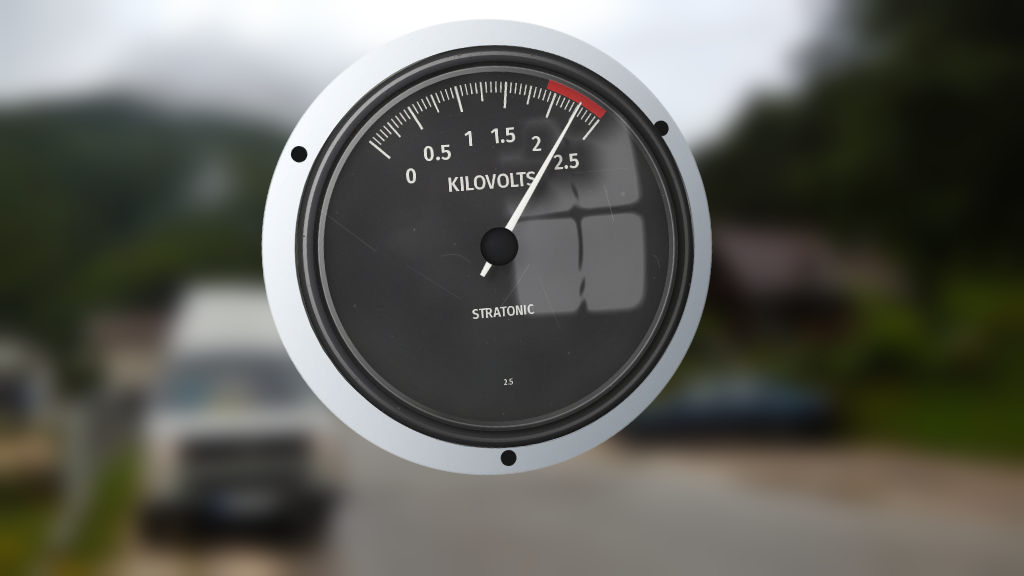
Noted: kV 2.25
